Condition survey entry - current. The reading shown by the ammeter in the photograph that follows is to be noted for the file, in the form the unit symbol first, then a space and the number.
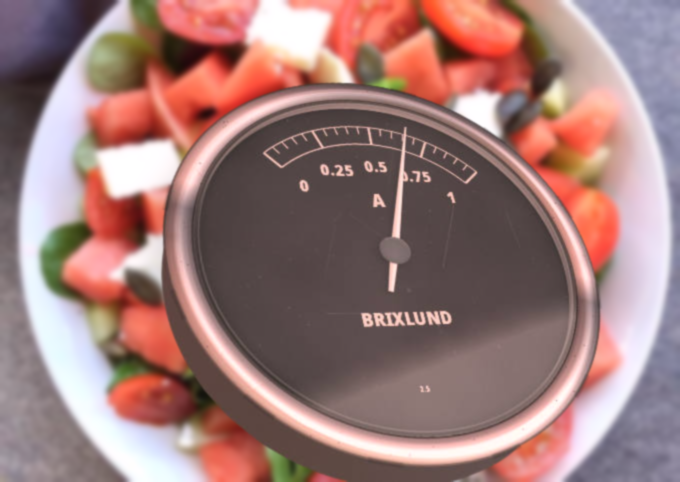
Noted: A 0.65
